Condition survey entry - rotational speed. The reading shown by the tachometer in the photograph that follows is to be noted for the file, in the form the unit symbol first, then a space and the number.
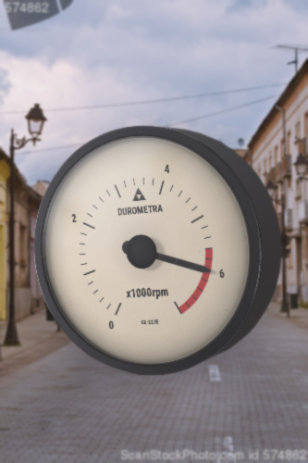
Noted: rpm 6000
